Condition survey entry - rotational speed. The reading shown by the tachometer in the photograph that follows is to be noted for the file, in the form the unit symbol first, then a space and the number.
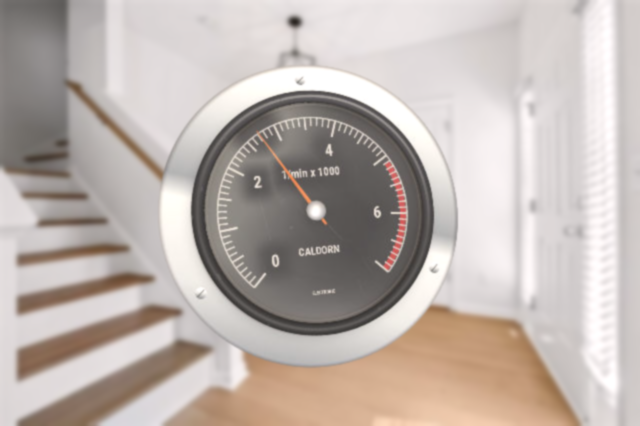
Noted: rpm 2700
